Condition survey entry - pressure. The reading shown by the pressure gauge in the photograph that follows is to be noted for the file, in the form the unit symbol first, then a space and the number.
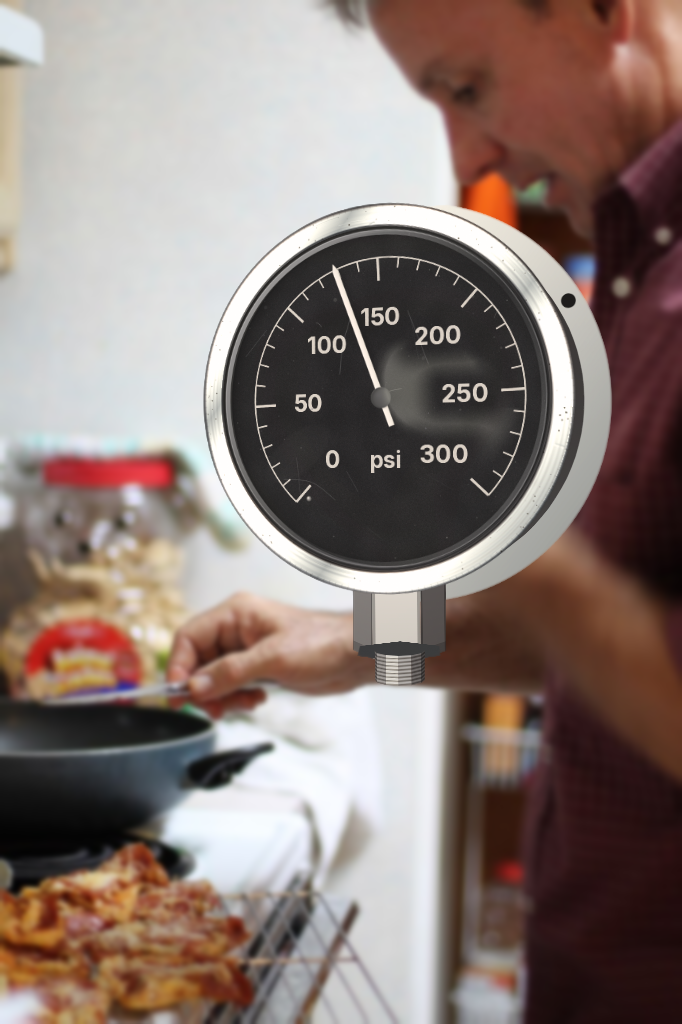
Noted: psi 130
